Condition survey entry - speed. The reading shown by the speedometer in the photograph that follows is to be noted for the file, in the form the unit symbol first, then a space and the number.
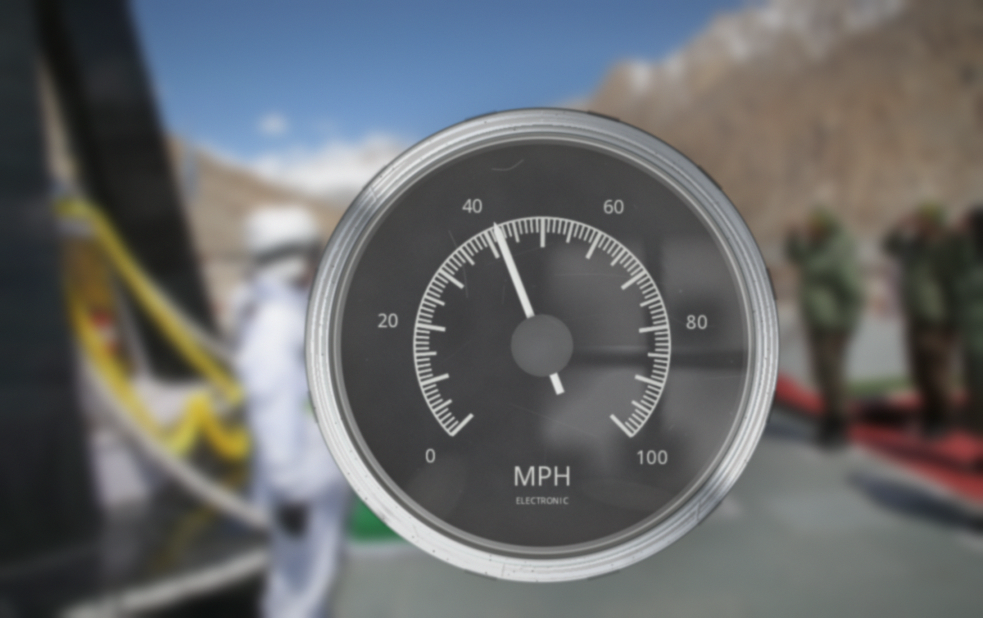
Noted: mph 42
